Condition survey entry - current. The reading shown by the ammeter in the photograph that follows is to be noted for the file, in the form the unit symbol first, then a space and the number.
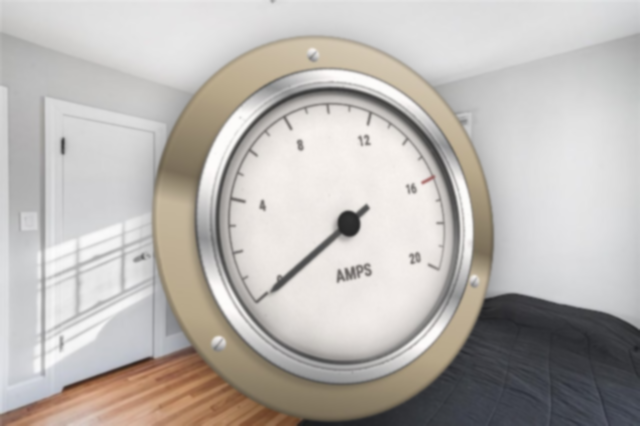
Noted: A 0
